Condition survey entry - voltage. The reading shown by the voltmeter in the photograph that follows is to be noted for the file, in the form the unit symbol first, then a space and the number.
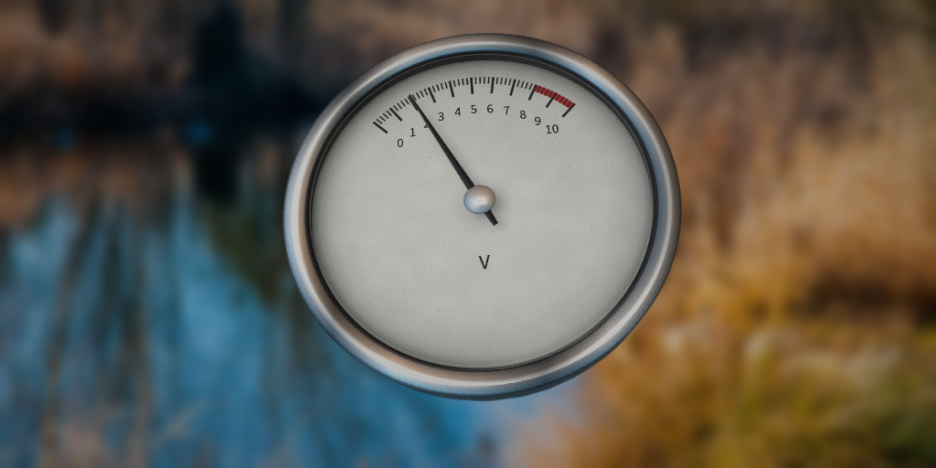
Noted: V 2
